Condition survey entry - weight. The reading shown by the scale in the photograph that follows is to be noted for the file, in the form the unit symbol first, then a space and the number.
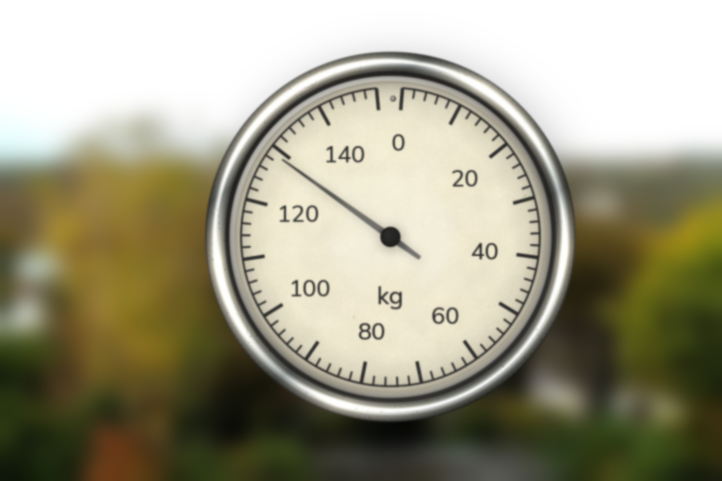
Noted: kg 129
